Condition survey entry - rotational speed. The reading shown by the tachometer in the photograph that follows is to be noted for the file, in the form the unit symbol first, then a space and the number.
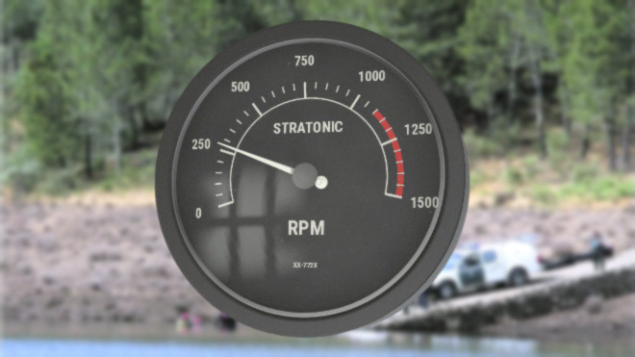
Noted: rpm 275
